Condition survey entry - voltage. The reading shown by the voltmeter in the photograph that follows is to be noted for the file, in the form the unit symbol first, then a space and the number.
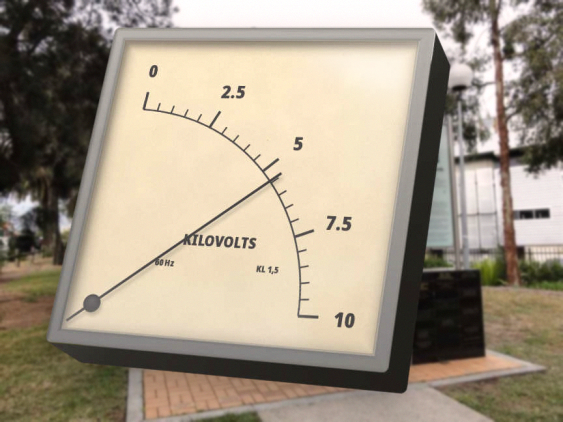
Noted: kV 5.5
